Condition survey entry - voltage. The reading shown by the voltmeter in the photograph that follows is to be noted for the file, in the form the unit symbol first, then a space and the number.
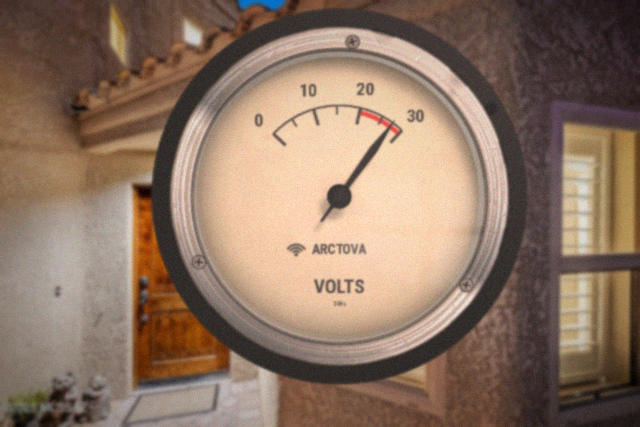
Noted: V 27.5
